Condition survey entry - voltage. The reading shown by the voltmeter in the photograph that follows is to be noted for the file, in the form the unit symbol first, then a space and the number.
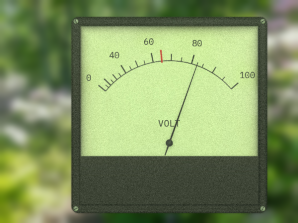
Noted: V 82.5
